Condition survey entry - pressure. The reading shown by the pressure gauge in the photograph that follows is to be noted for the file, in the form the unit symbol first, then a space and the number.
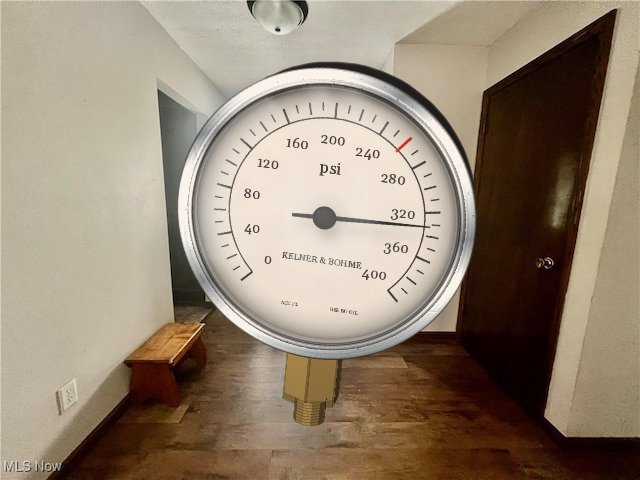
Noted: psi 330
